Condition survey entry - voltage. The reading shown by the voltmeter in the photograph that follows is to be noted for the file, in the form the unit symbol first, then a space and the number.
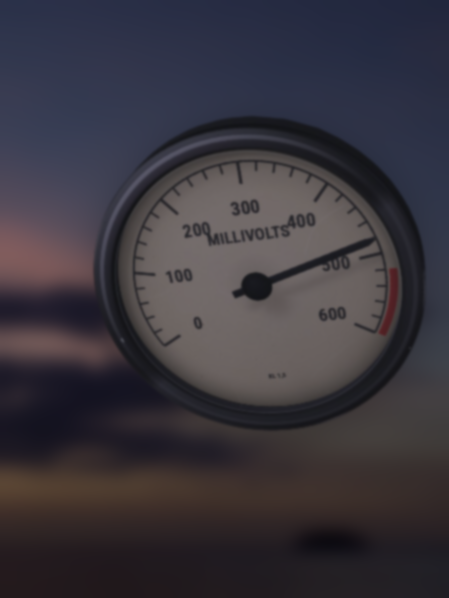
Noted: mV 480
